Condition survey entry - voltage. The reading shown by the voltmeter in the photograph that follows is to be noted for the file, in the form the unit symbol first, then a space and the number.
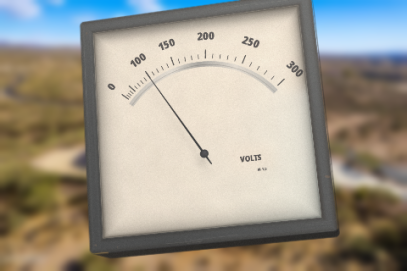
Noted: V 100
